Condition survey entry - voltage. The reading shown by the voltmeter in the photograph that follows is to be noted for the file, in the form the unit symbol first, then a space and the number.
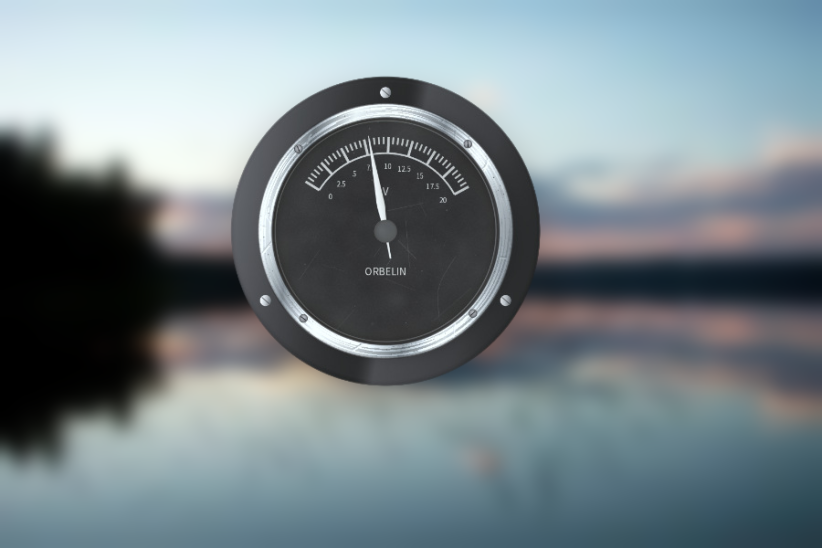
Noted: V 8
